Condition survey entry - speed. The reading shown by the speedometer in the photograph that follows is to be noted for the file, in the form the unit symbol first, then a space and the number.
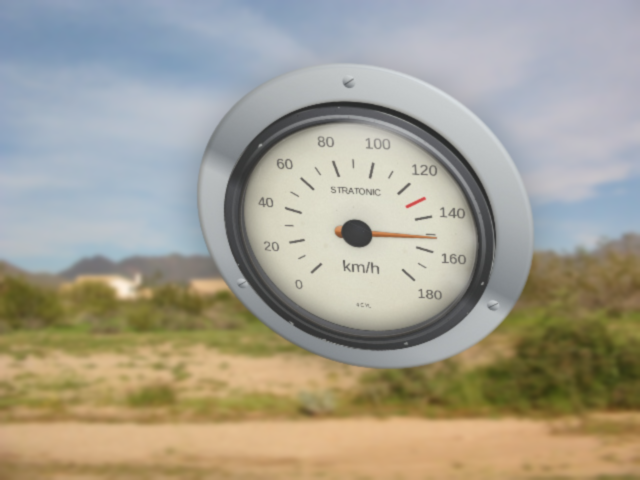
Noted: km/h 150
